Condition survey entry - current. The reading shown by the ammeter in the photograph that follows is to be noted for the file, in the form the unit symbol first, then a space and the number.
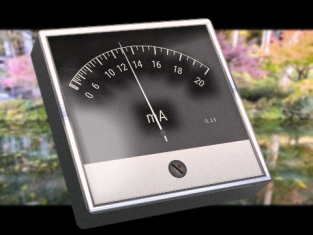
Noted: mA 13
